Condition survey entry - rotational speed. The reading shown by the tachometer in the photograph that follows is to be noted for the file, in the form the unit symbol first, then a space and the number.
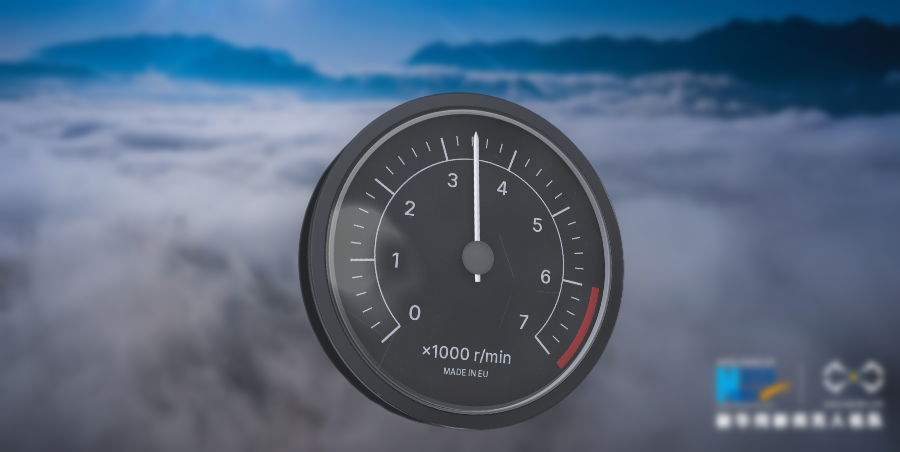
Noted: rpm 3400
